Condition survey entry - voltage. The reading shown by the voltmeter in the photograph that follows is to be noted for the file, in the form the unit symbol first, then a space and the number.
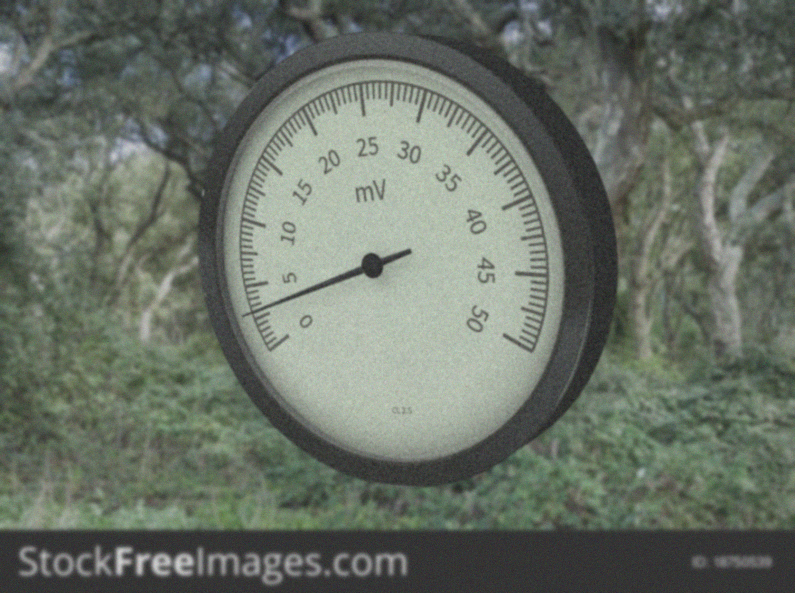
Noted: mV 3
